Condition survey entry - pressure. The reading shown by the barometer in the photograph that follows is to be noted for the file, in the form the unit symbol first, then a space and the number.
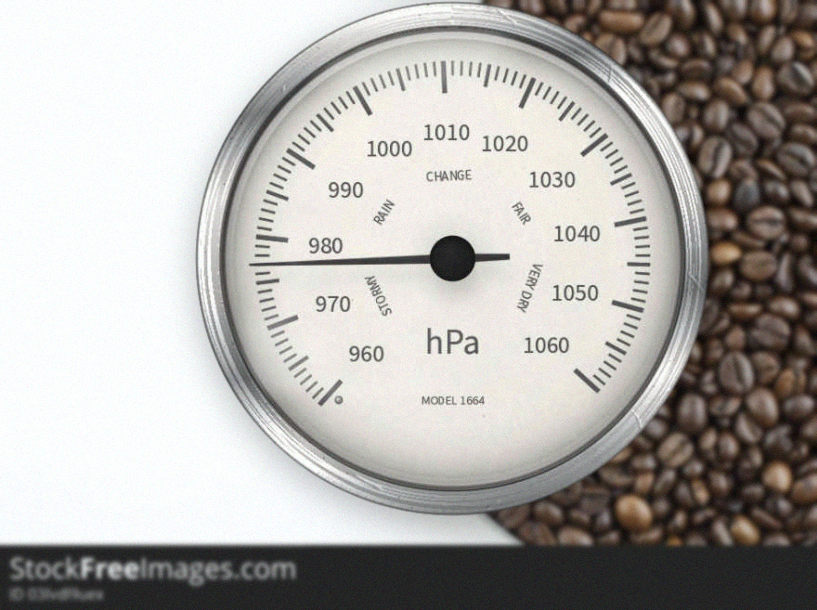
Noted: hPa 977
